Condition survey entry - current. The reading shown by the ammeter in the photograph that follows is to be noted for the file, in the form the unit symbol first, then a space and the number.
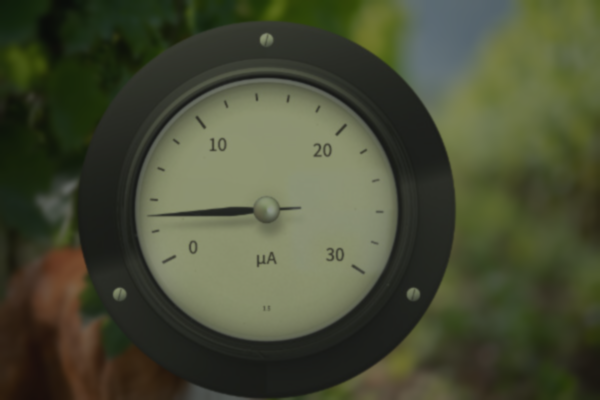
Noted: µA 3
